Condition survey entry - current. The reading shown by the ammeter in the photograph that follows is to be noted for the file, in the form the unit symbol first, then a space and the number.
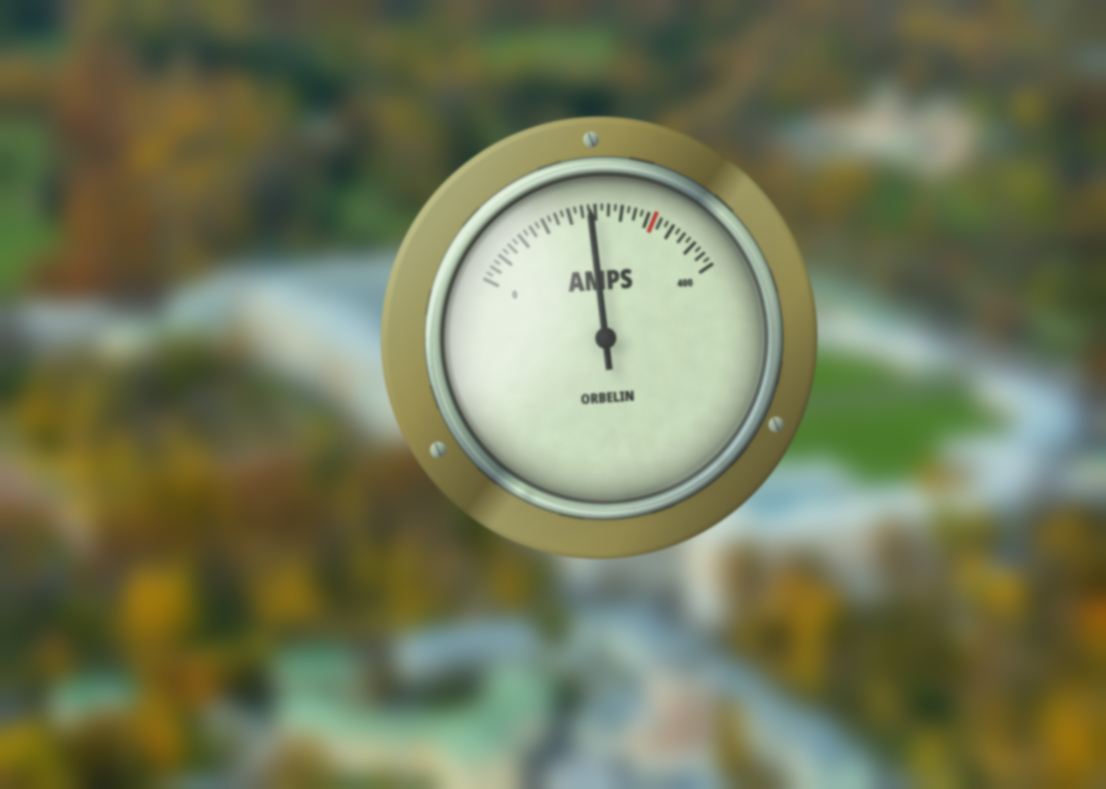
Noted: A 190
